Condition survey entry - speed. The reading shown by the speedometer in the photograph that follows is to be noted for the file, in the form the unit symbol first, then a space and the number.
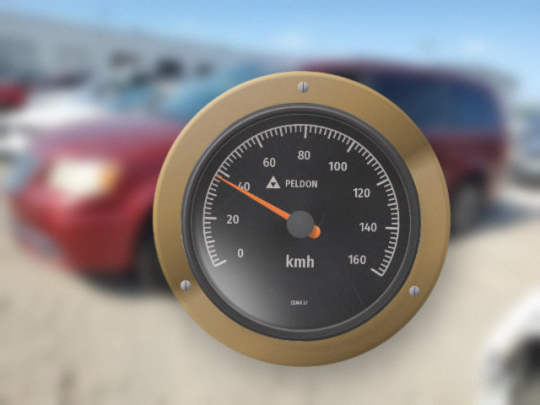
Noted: km/h 38
